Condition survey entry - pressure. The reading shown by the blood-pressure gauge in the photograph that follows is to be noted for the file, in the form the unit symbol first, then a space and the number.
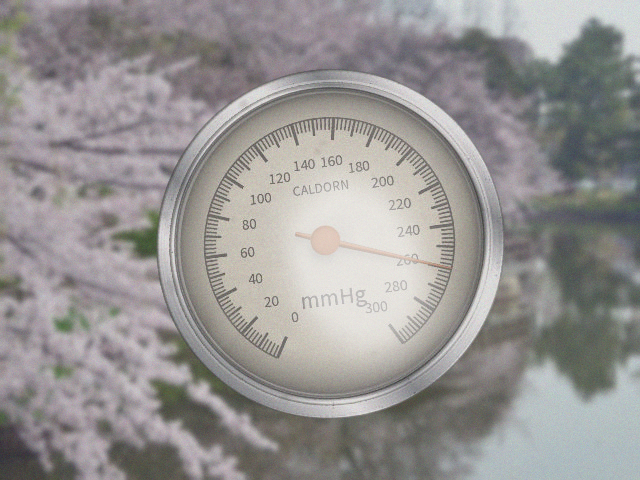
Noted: mmHg 260
